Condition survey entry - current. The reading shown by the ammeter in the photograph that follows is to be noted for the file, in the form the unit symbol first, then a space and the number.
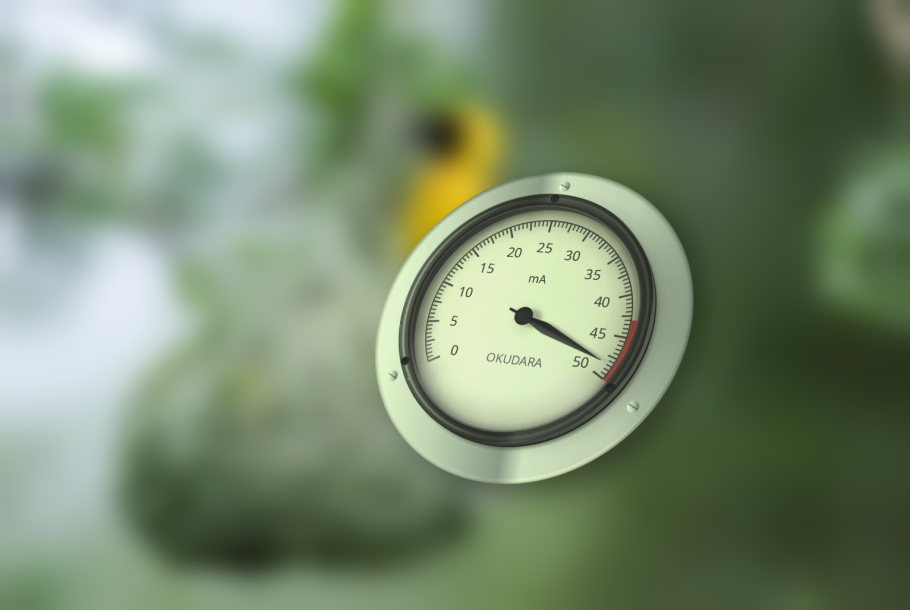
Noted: mA 48.5
